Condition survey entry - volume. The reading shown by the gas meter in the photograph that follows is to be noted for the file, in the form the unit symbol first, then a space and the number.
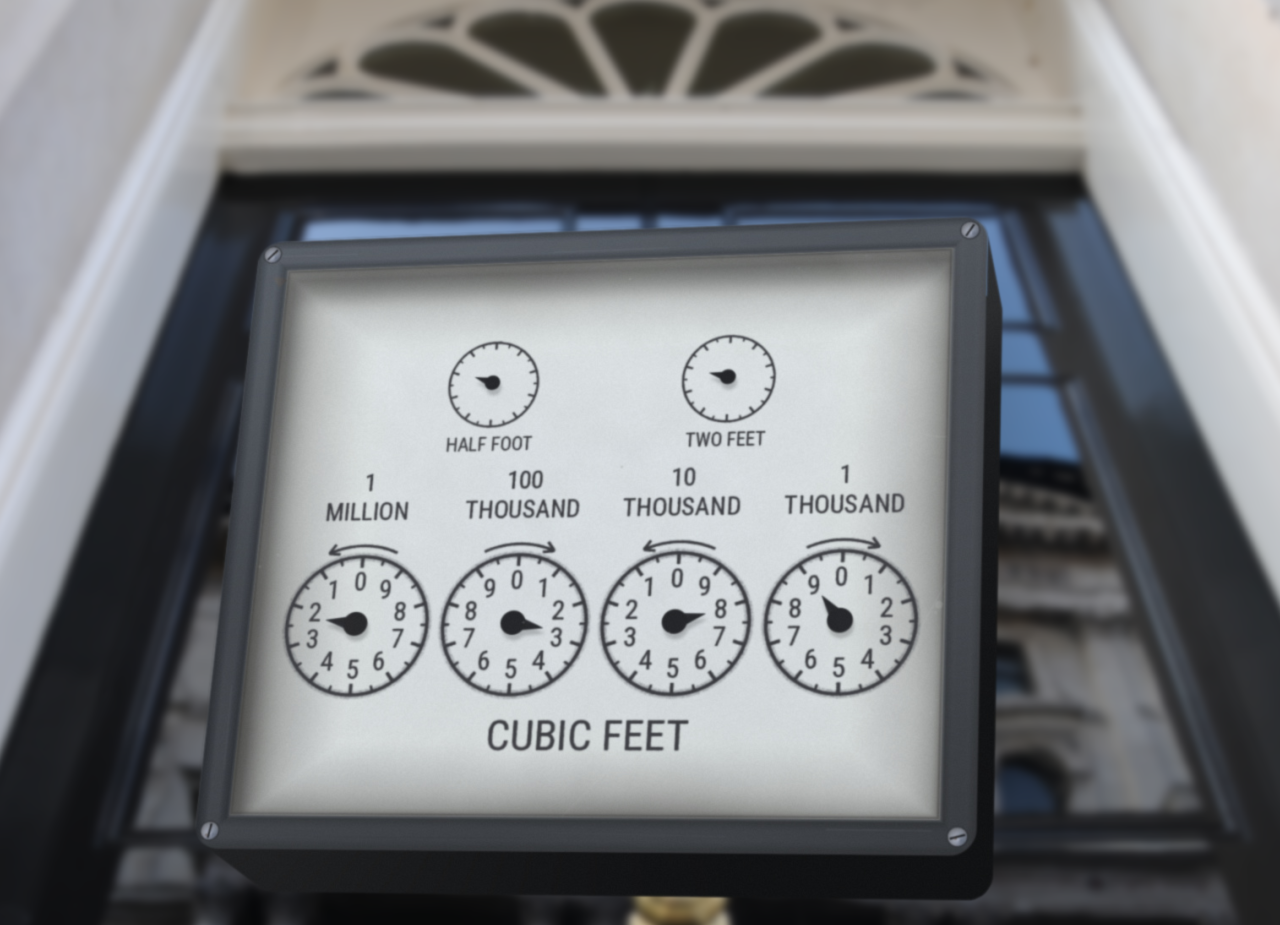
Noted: ft³ 227900
